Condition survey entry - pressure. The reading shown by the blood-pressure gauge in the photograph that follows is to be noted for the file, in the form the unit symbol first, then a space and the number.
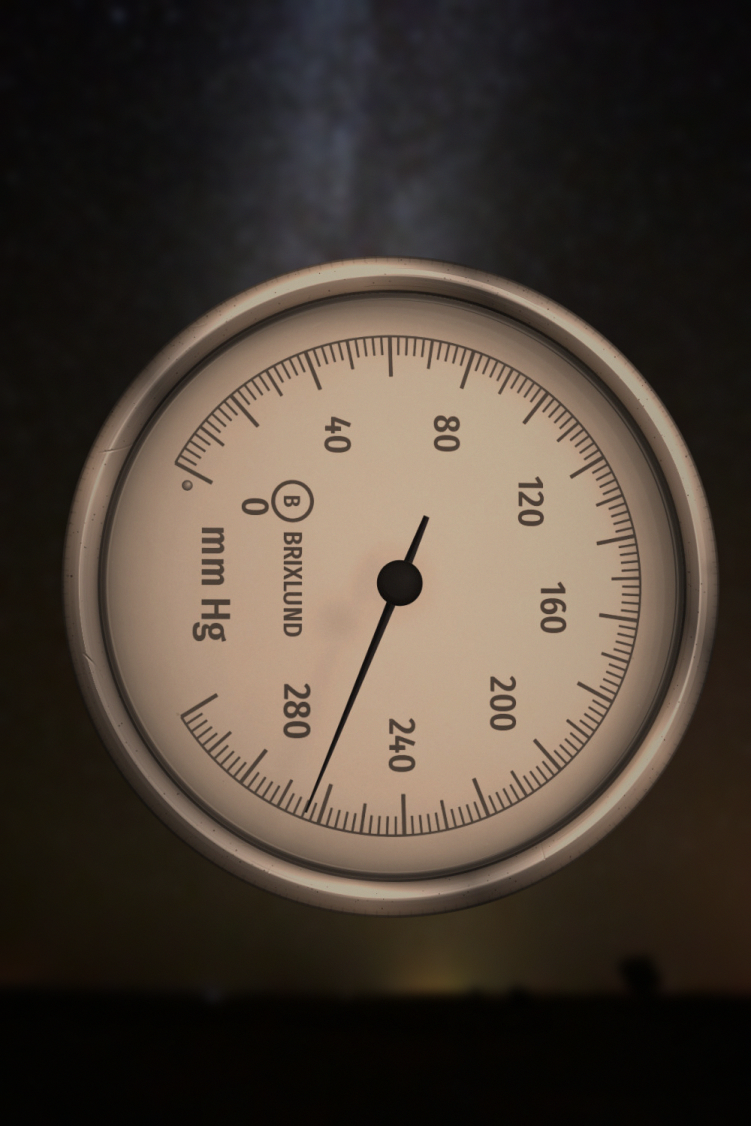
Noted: mmHg 264
